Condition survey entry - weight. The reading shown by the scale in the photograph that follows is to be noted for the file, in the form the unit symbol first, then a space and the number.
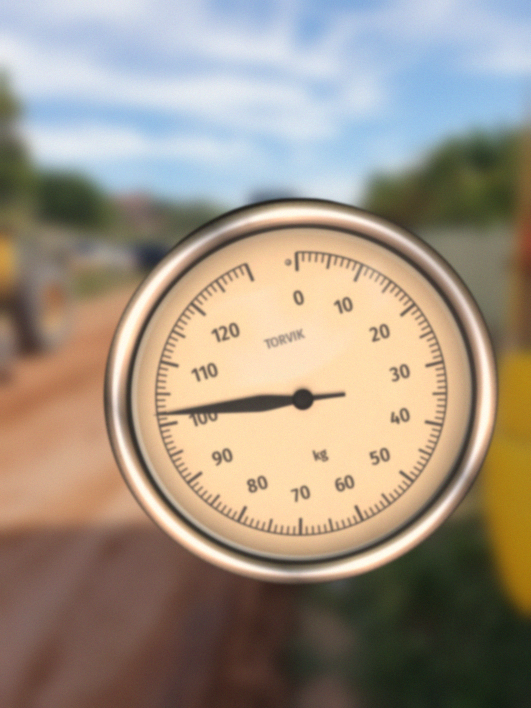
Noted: kg 102
